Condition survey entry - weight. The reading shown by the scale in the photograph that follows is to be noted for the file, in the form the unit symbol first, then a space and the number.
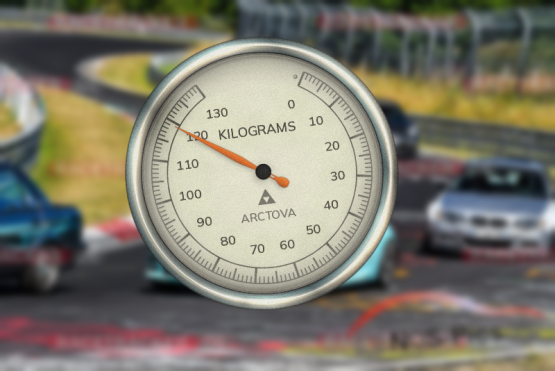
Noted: kg 119
